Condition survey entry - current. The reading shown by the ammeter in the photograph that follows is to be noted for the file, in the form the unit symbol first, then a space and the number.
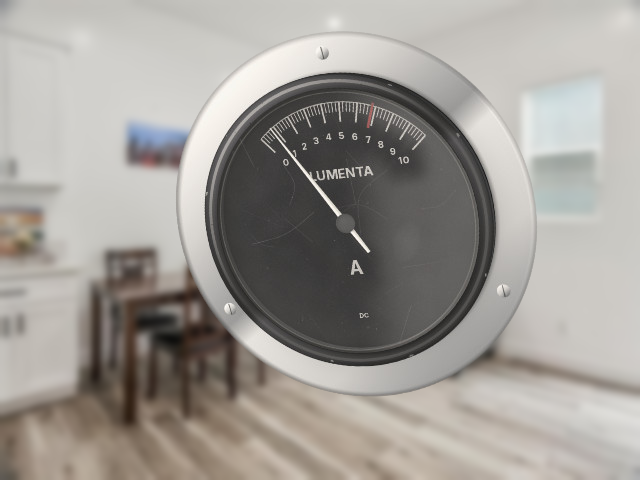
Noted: A 1
